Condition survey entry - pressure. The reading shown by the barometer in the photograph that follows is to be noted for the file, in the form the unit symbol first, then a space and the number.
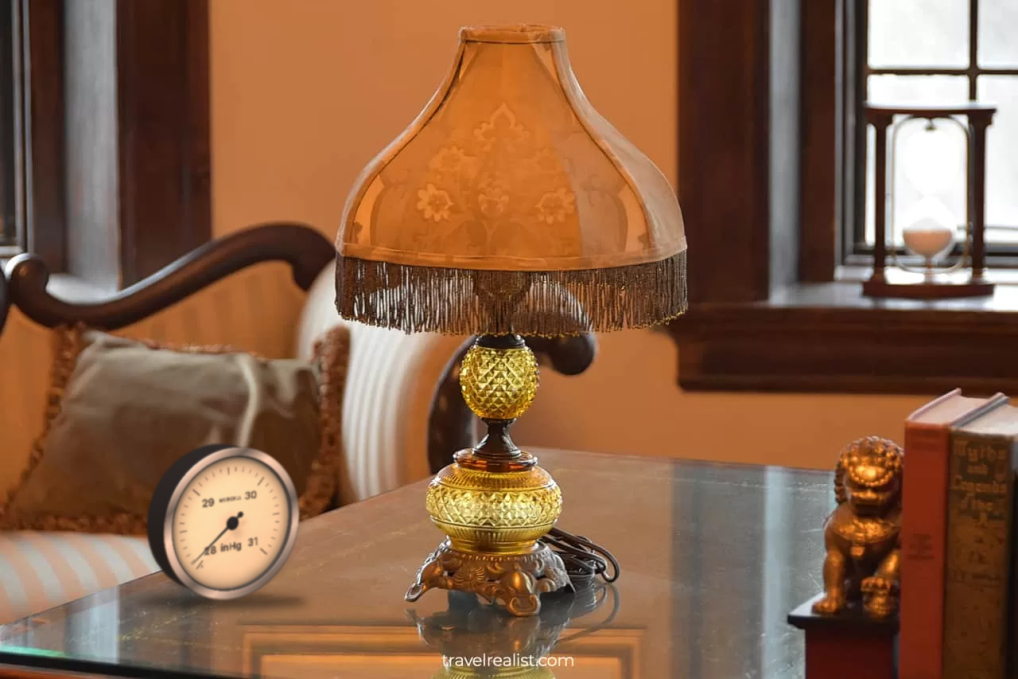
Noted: inHg 28.1
